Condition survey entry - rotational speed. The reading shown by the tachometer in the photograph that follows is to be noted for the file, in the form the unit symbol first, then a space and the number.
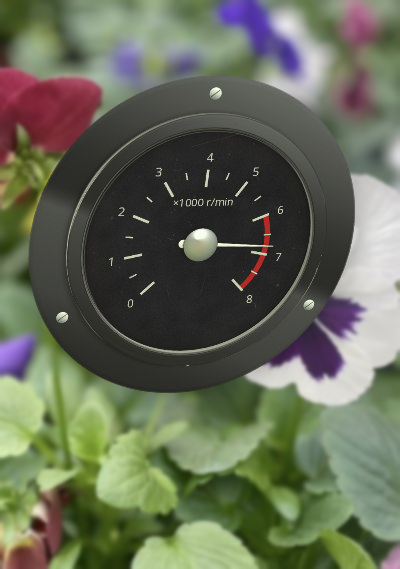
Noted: rpm 6750
